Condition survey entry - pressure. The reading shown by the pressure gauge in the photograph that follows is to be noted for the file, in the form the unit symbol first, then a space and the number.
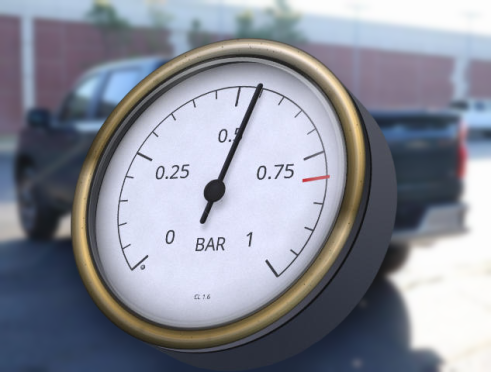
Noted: bar 0.55
